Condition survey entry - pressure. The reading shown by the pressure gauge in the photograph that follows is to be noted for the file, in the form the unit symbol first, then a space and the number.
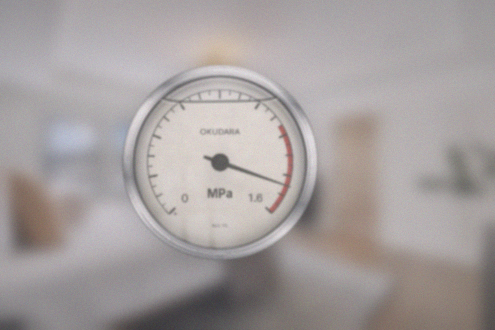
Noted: MPa 1.45
